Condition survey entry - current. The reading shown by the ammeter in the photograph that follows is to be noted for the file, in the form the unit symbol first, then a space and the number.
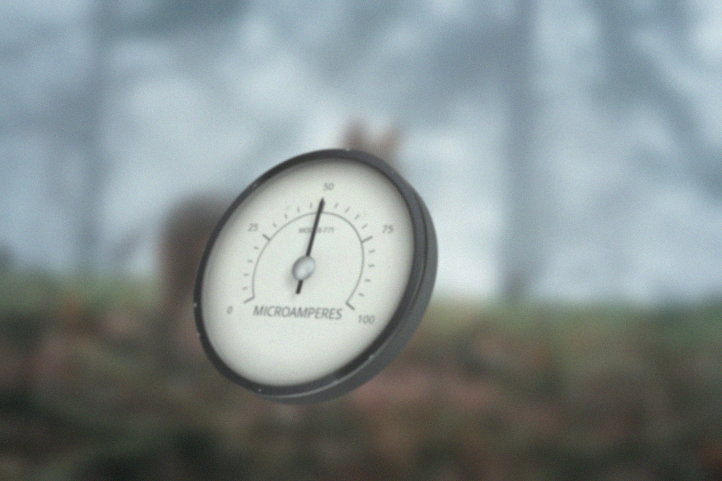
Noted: µA 50
